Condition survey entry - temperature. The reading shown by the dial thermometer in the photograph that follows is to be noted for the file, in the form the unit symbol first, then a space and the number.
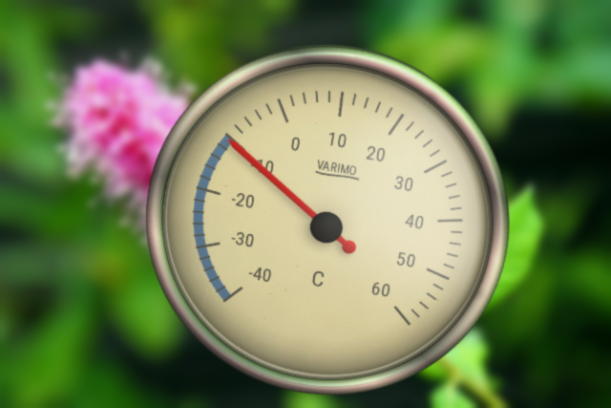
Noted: °C -10
